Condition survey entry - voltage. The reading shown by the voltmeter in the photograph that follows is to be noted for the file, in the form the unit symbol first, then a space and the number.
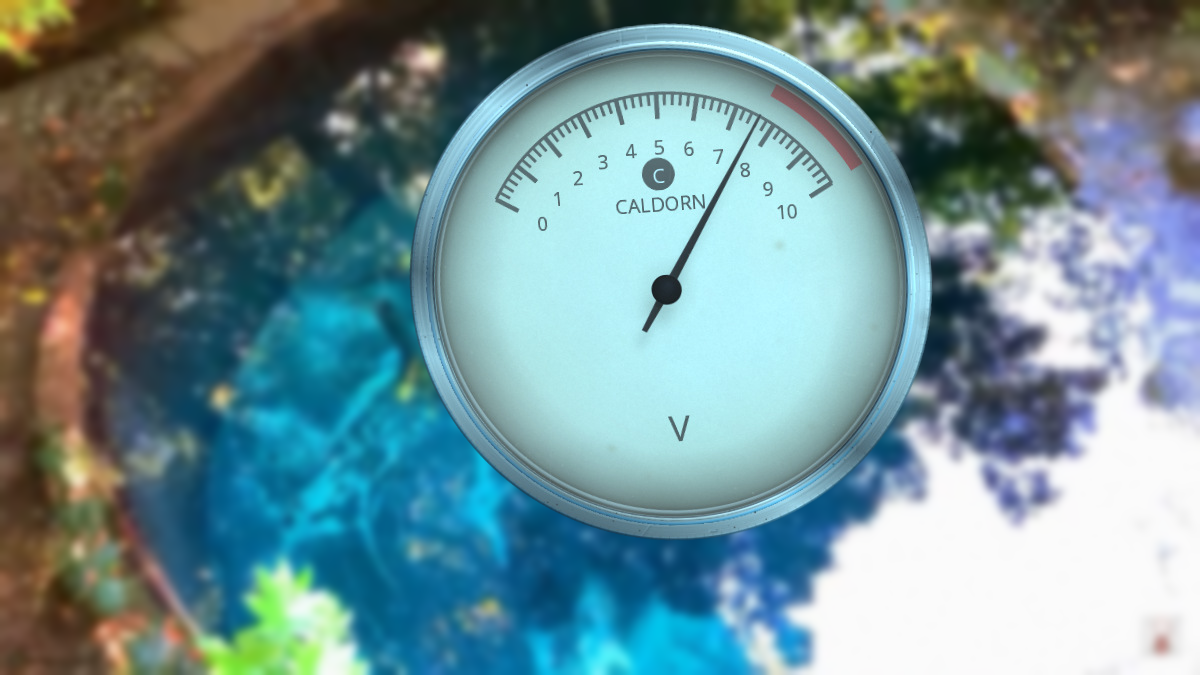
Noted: V 7.6
